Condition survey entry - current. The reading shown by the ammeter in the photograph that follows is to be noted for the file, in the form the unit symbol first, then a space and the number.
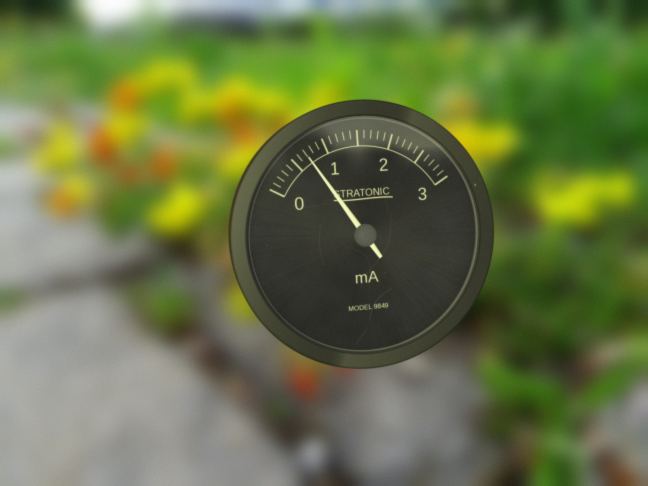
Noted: mA 0.7
